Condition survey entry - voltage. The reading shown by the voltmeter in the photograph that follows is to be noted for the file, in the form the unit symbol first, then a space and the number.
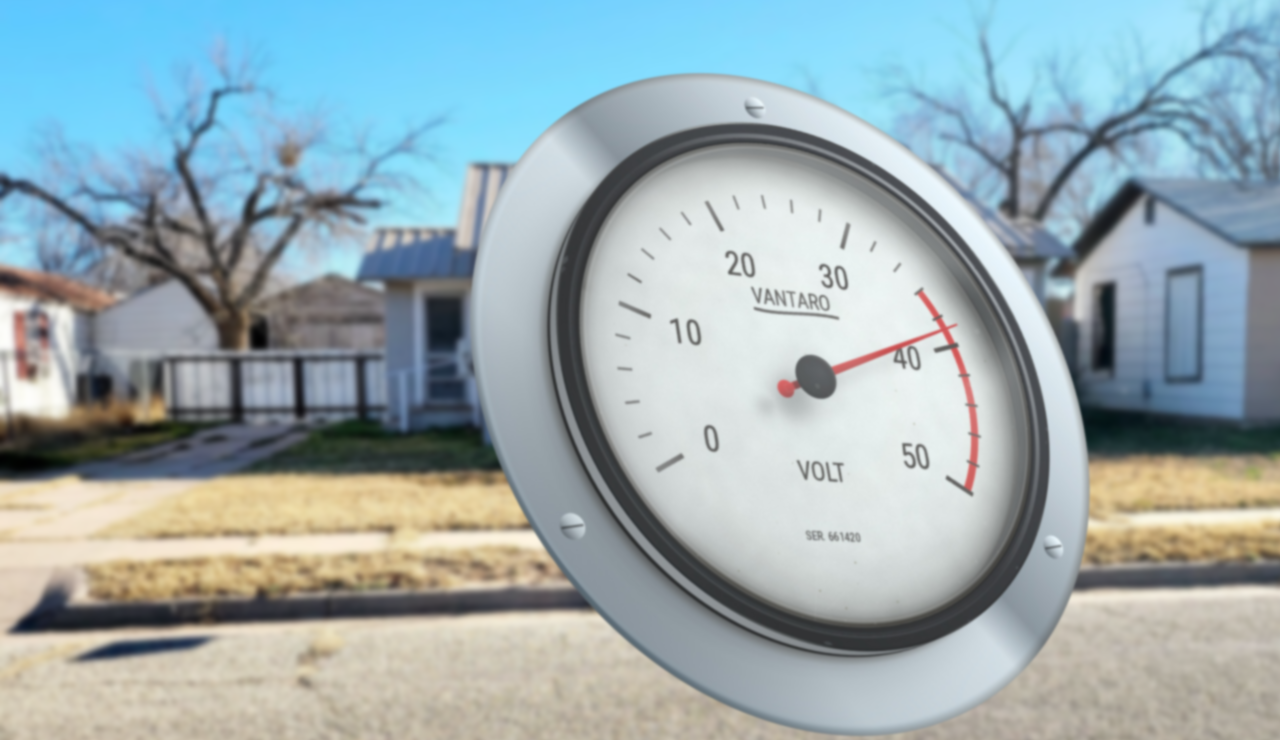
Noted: V 39
